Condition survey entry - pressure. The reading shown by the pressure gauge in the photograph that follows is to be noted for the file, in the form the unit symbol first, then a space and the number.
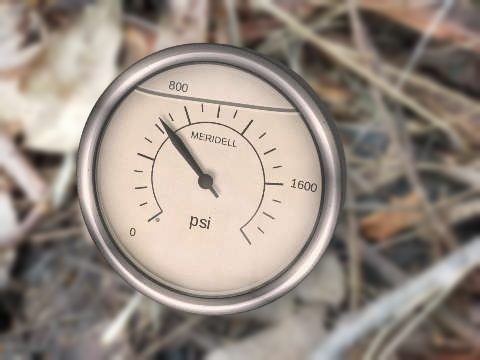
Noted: psi 650
